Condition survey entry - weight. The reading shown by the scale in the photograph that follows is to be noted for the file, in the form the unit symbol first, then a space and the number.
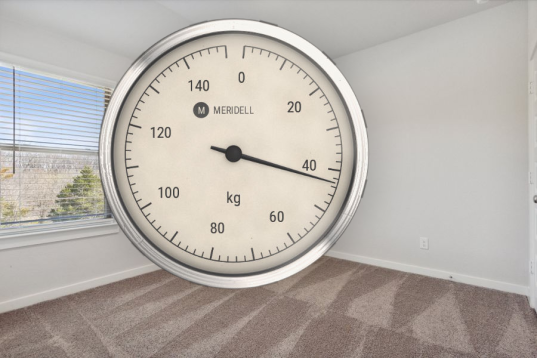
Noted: kg 43
